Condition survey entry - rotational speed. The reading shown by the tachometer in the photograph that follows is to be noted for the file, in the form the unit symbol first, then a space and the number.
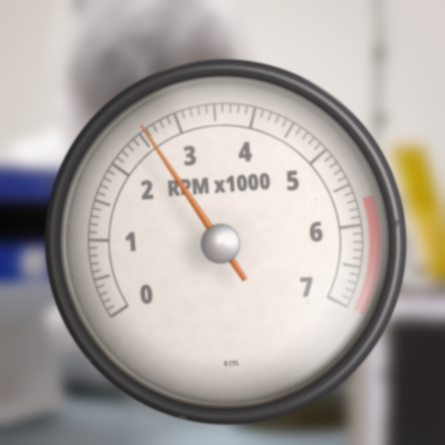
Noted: rpm 2600
